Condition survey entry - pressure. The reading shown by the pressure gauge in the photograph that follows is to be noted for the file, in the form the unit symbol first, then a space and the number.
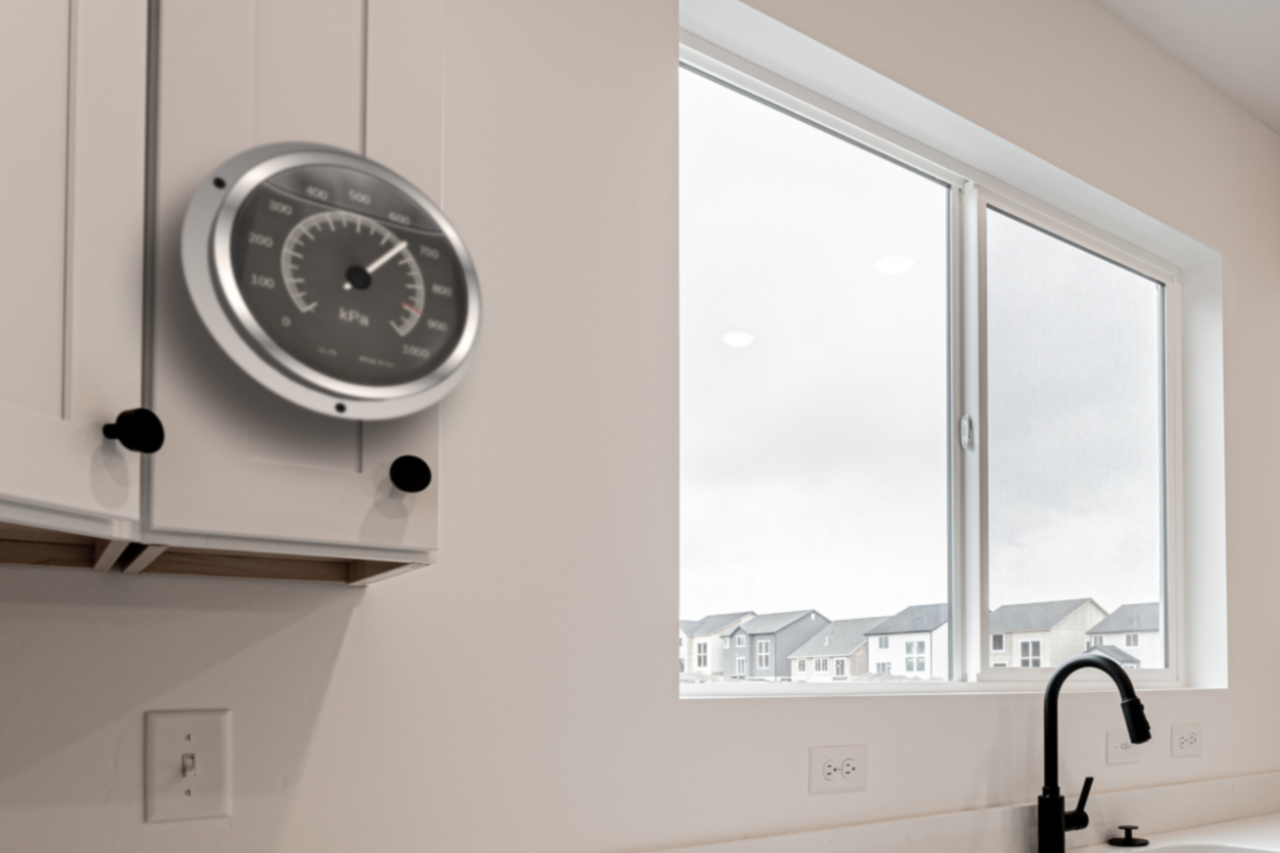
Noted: kPa 650
